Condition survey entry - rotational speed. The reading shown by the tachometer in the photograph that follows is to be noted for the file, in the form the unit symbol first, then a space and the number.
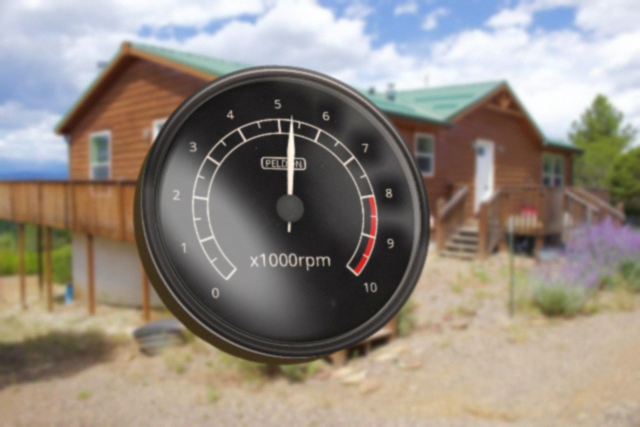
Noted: rpm 5250
